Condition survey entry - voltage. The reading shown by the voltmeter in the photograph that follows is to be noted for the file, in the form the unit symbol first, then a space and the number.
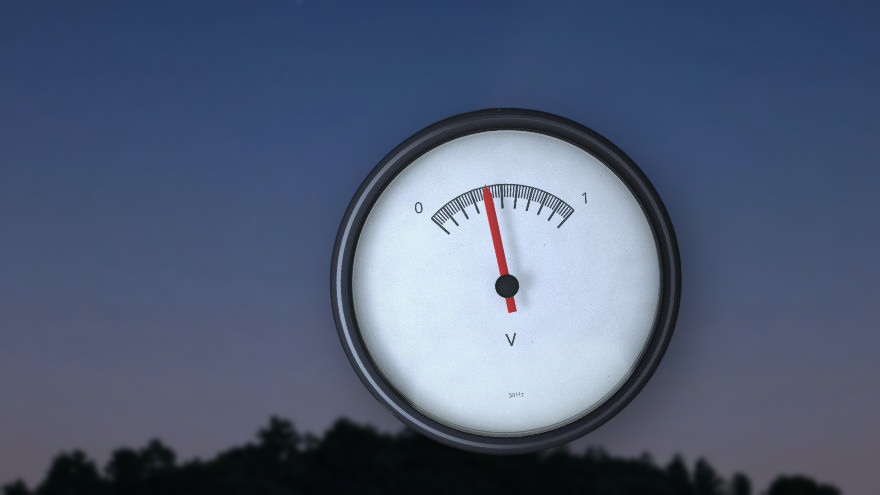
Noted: V 0.4
